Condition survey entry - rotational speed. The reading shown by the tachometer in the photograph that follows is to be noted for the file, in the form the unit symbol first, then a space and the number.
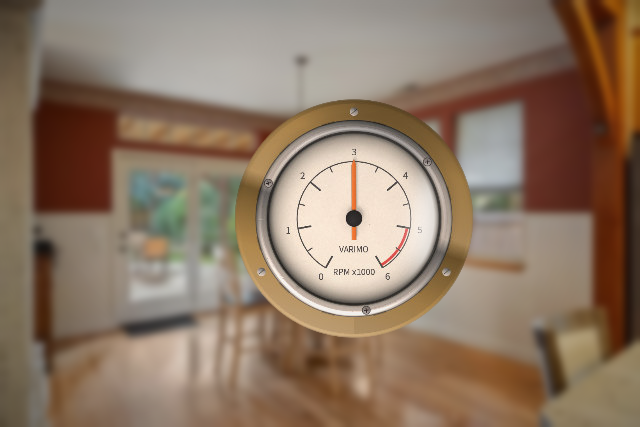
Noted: rpm 3000
